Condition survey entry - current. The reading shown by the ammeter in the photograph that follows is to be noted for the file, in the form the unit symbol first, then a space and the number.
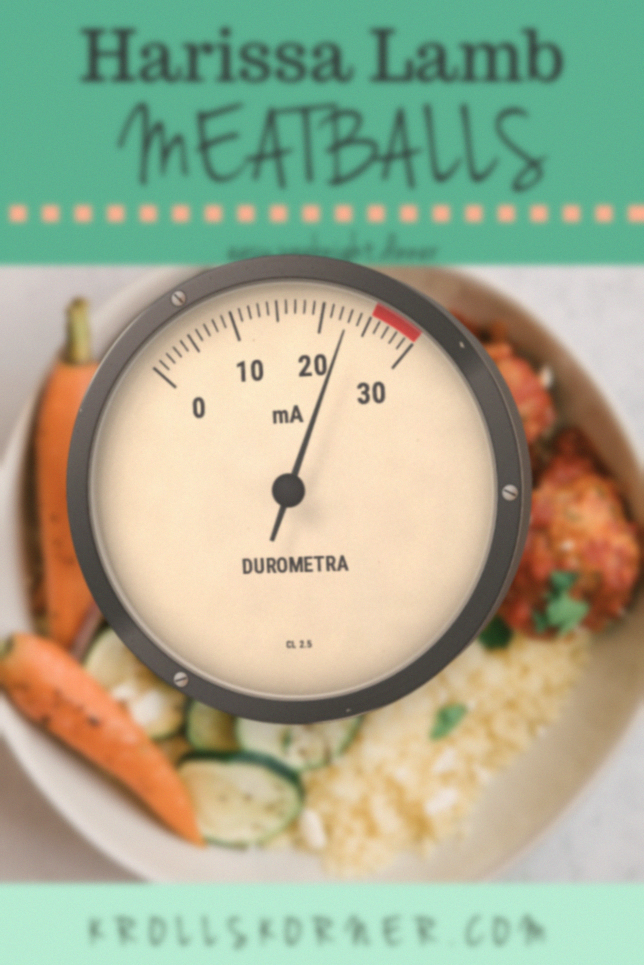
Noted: mA 23
